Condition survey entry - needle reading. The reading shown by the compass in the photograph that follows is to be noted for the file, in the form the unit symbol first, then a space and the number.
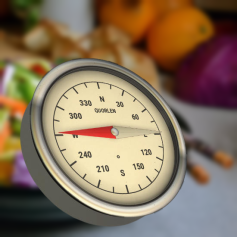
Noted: ° 270
